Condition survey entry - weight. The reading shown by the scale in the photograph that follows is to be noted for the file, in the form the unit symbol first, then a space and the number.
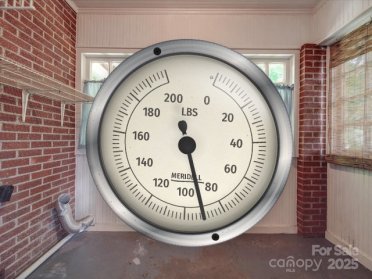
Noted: lb 90
